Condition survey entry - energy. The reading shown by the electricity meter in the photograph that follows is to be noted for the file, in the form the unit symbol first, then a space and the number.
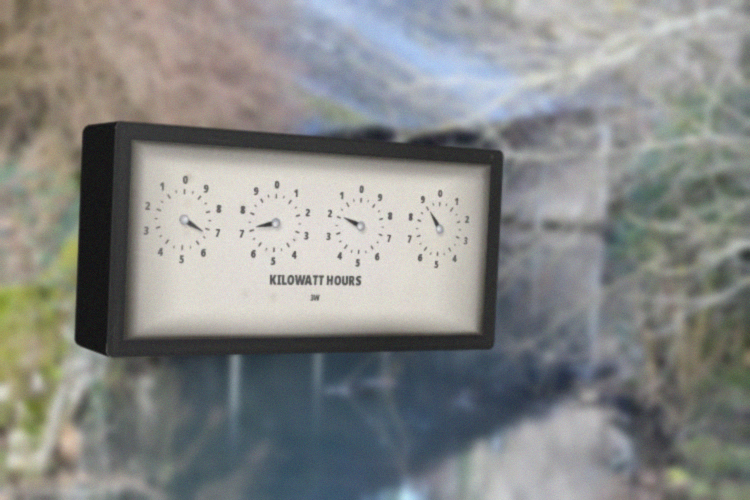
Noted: kWh 6719
